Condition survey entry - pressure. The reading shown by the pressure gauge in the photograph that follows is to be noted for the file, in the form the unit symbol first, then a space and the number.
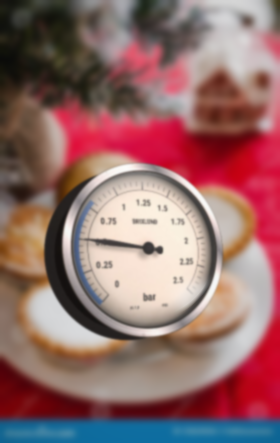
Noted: bar 0.5
